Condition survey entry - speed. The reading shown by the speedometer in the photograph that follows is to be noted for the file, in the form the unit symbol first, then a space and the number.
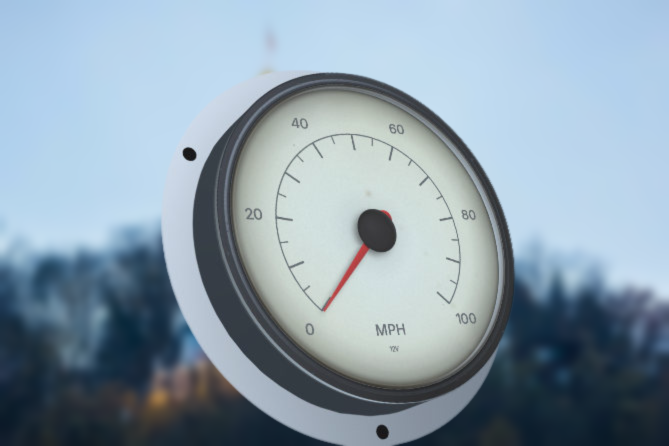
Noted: mph 0
